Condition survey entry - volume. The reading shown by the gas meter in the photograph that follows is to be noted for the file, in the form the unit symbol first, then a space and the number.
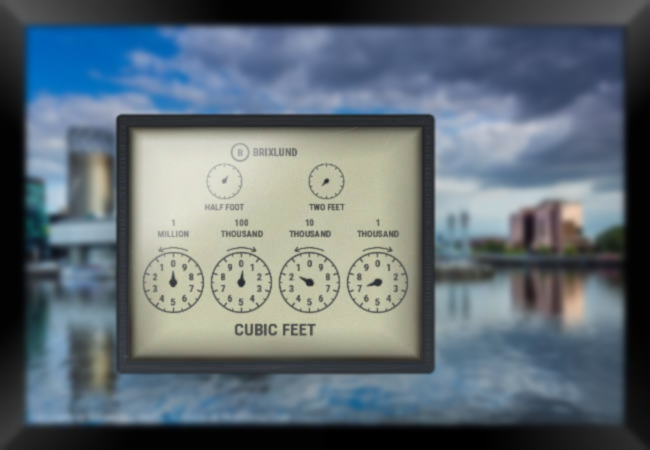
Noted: ft³ 1700
